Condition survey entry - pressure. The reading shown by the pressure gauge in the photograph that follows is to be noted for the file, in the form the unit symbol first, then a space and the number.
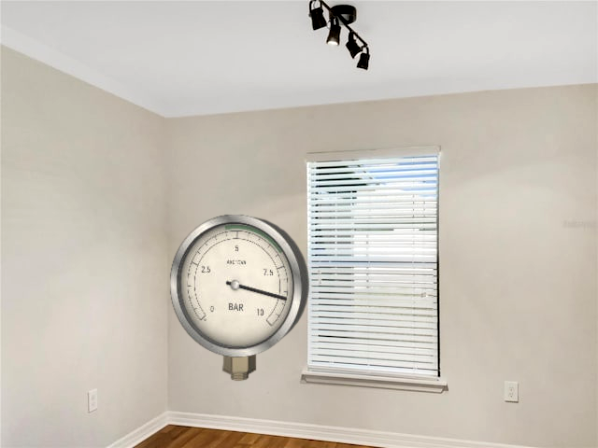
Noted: bar 8.75
